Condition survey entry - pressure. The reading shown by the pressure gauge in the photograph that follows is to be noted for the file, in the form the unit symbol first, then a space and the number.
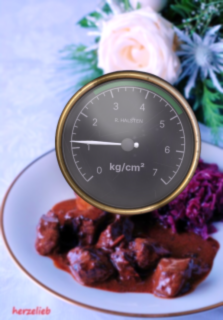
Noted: kg/cm² 1.2
